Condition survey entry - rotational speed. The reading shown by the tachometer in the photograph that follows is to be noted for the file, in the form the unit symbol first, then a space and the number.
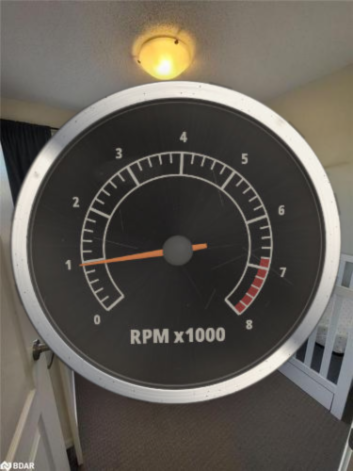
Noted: rpm 1000
